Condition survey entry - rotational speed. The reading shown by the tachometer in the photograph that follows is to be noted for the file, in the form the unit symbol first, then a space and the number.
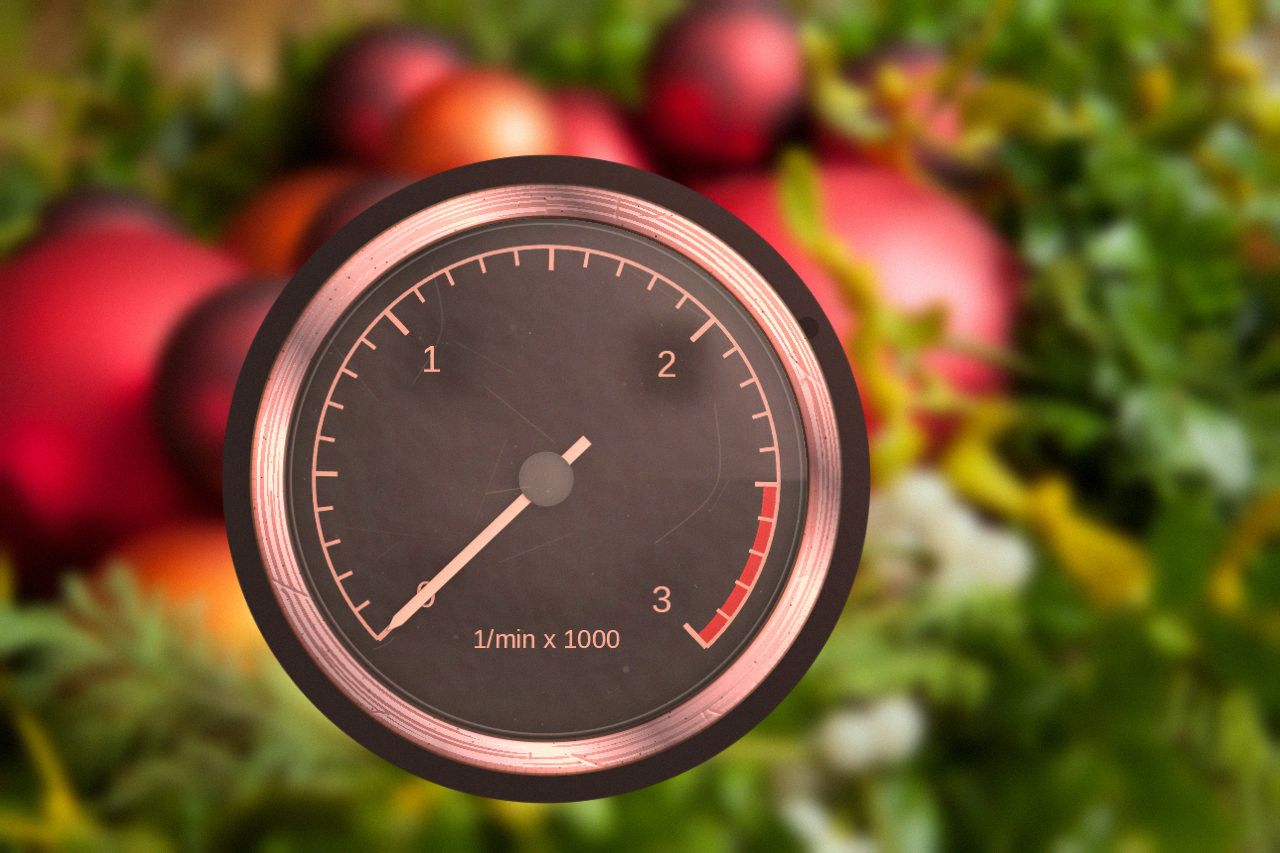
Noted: rpm 0
